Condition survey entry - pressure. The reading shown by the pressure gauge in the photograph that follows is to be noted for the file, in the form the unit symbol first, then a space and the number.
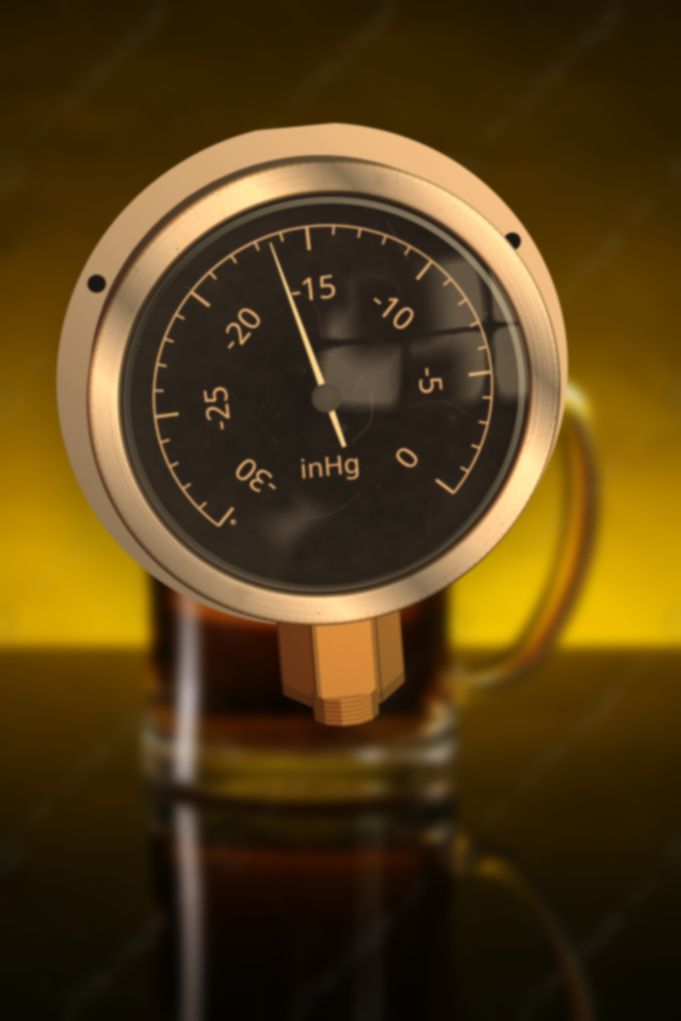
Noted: inHg -16.5
